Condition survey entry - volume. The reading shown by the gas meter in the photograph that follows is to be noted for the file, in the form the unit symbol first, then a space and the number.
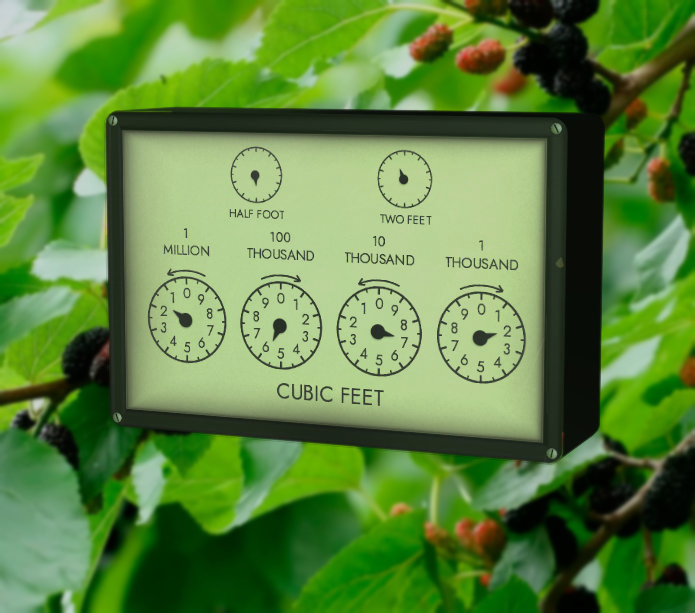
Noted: ft³ 157200
